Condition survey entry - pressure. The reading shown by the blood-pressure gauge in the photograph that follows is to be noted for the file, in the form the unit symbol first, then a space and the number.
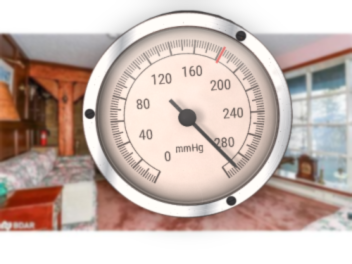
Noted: mmHg 290
